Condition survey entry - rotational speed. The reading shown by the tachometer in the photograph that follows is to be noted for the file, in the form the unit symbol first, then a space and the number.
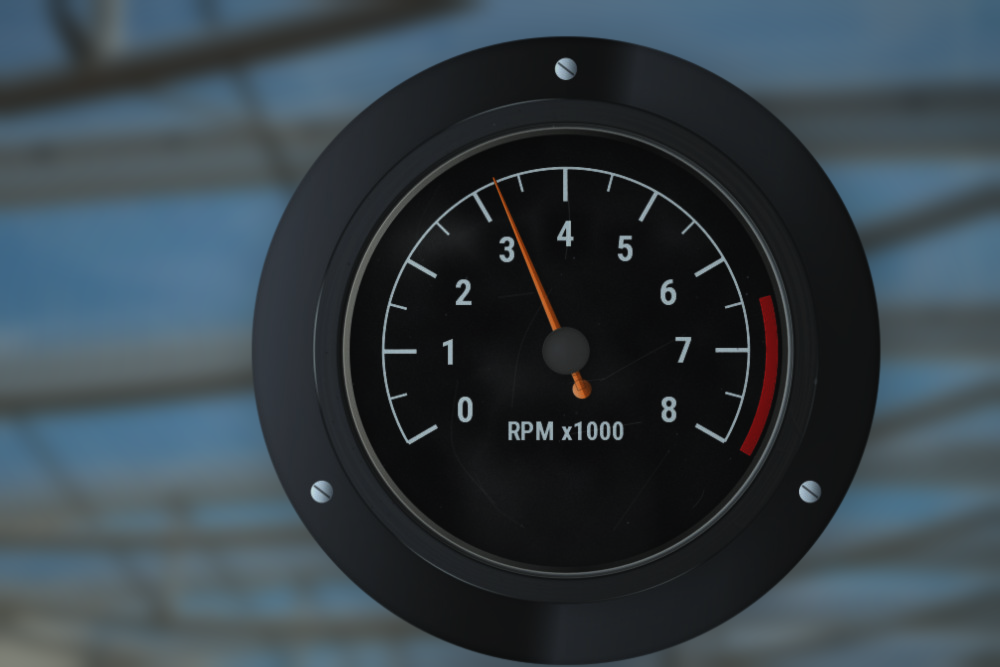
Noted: rpm 3250
